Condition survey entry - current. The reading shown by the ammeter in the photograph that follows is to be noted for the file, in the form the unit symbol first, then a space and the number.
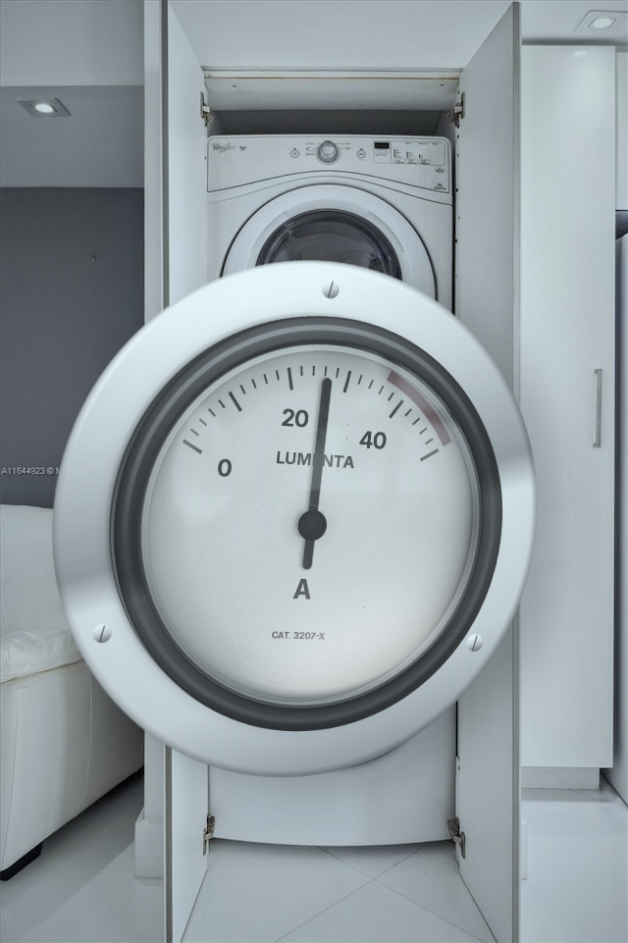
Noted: A 26
